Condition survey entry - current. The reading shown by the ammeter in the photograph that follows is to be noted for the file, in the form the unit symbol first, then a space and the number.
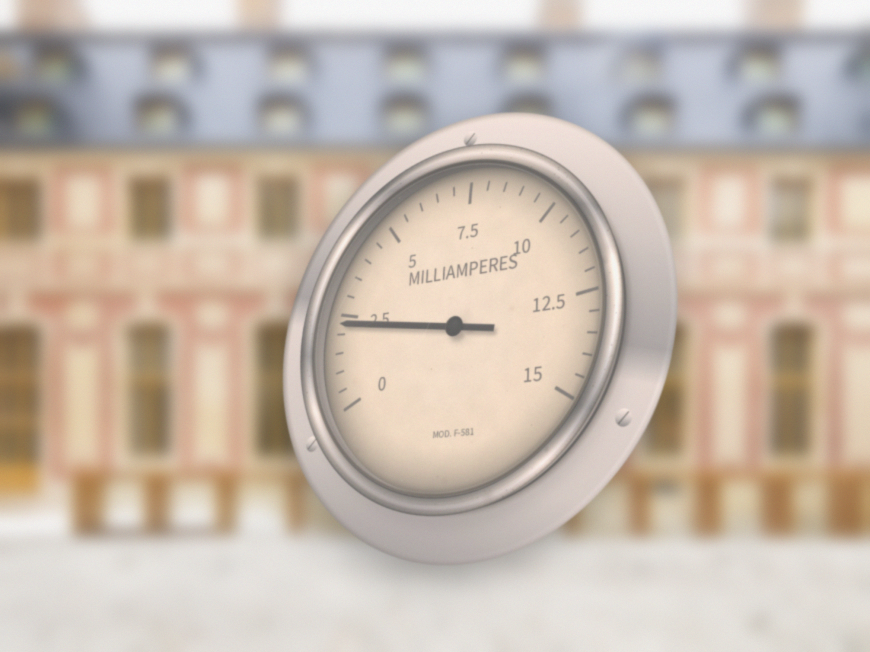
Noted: mA 2.25
